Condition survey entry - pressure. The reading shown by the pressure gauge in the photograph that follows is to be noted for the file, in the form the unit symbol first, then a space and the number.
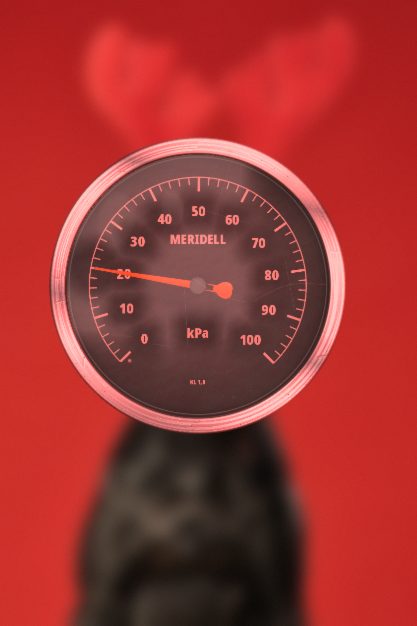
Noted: kPa 20
